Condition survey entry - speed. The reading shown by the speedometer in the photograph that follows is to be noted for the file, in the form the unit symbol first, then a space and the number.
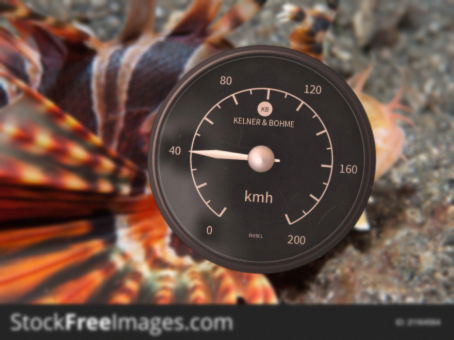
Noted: km/h 40
